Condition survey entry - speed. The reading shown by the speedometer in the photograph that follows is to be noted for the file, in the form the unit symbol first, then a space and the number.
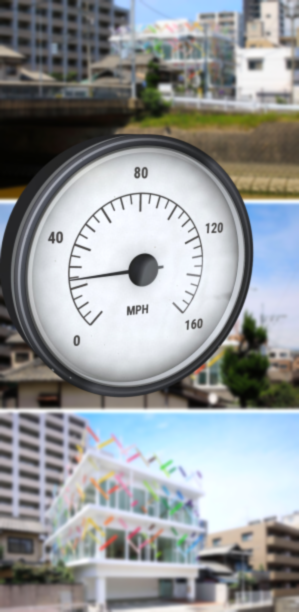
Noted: mph 25
